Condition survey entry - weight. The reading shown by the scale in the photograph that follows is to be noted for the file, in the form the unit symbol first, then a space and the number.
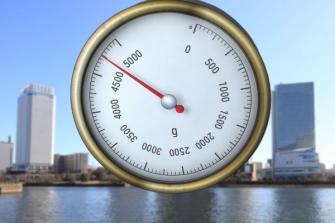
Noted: g 4750
